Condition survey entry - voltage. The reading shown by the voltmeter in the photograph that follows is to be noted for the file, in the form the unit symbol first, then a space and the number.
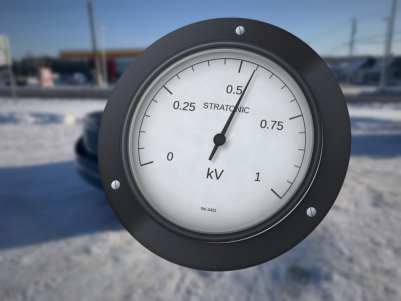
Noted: kV 0.55
